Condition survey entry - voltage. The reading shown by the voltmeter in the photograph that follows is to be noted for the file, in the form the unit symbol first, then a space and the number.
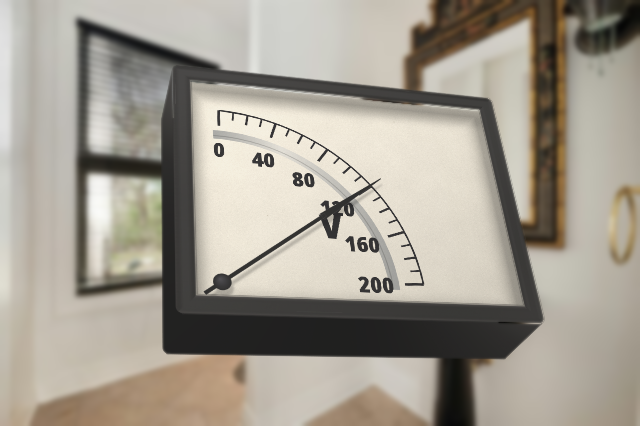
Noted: V 120
